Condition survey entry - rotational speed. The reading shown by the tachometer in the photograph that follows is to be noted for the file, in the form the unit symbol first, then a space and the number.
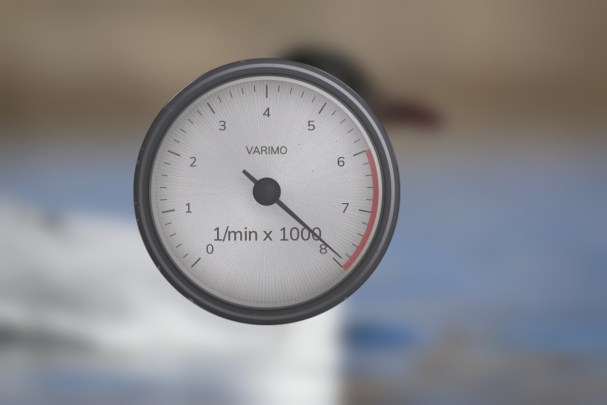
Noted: rpm 7900
